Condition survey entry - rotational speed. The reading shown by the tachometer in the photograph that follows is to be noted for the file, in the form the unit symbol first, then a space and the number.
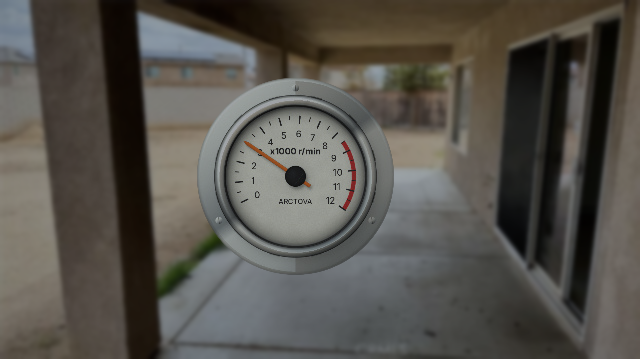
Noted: rpm 3000
